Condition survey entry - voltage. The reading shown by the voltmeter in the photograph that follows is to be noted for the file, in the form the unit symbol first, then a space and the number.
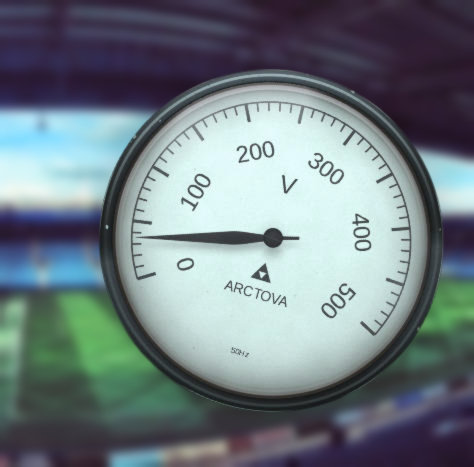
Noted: V 35
